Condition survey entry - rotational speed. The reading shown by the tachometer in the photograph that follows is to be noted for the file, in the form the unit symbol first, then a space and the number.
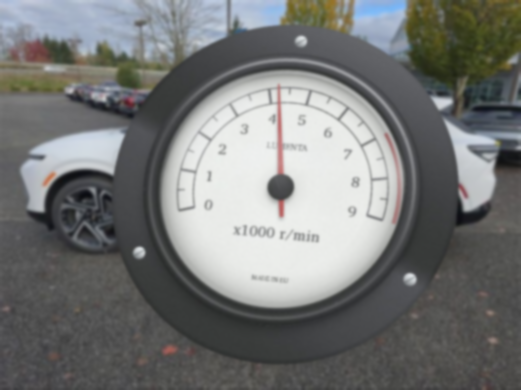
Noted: rpm 4250
